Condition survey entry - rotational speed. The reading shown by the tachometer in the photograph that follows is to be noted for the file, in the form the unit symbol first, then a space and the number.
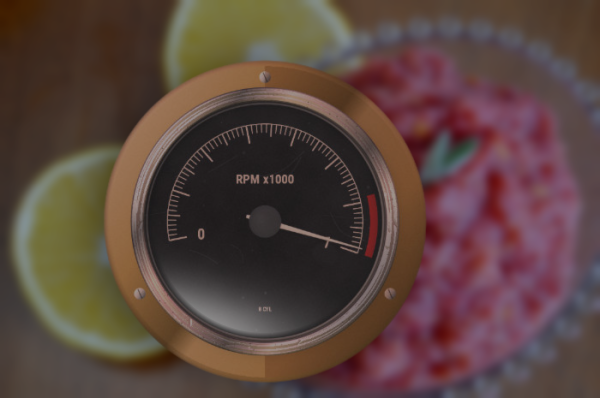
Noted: rpm 6900
